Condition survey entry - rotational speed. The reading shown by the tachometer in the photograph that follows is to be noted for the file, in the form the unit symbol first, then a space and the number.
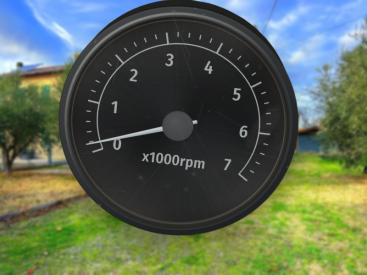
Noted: rpm 200
